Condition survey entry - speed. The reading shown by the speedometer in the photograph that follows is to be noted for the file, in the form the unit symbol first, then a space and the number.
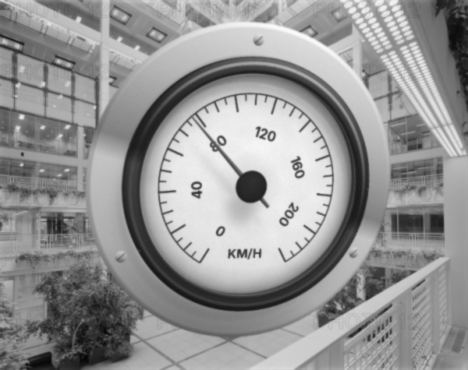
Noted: km/h 77.5
